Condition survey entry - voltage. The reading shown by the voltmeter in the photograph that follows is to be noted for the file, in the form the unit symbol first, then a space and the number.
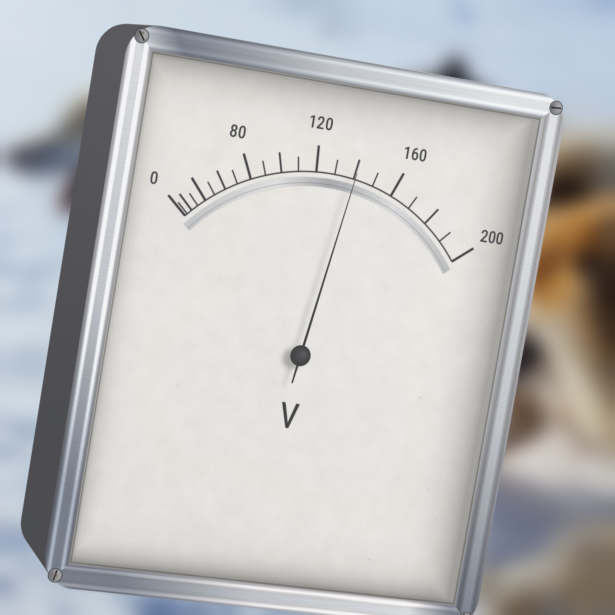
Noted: V 140
